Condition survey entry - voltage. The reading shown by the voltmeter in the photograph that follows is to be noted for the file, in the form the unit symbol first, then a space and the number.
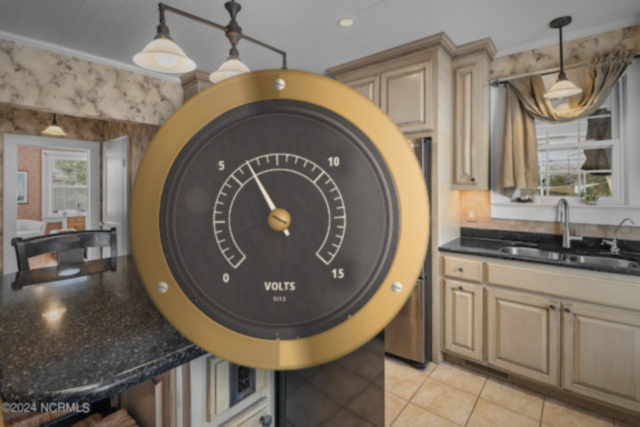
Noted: V 6
